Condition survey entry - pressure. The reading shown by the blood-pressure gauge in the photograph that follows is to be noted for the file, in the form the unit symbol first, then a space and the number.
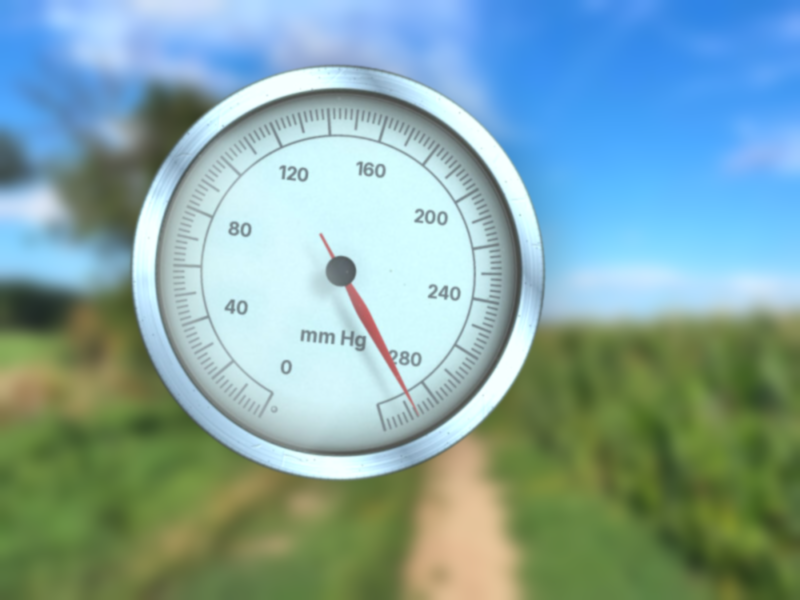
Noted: mmHg 288
